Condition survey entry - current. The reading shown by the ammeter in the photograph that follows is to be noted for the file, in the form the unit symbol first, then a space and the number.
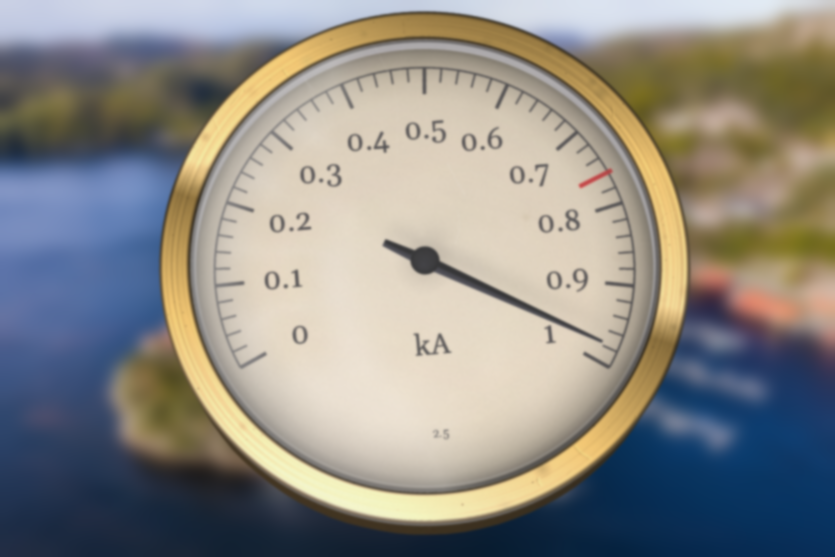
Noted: kA 0.98
